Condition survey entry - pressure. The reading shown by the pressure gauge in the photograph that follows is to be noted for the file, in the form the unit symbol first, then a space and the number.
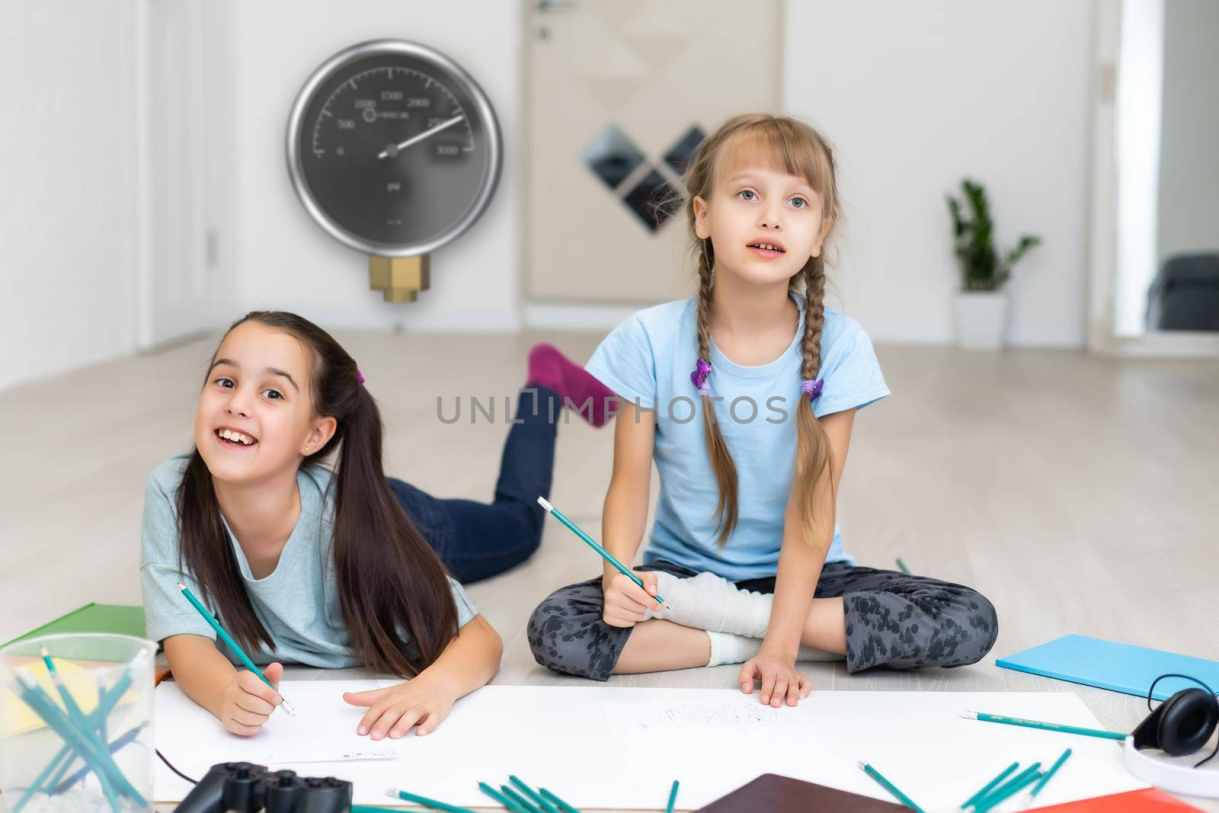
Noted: psi 2600
